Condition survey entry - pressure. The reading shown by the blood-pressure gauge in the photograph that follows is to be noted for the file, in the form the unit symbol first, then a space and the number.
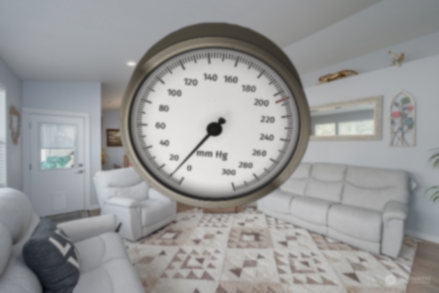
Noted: mmHg 10
